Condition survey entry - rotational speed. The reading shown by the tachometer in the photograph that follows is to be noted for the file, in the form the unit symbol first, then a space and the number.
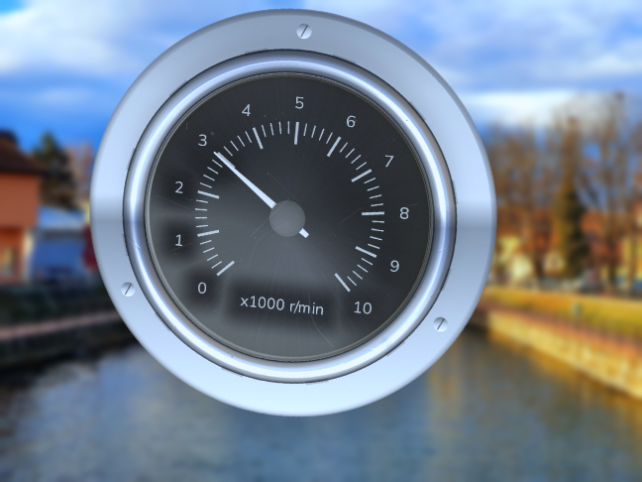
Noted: rpm 3000
